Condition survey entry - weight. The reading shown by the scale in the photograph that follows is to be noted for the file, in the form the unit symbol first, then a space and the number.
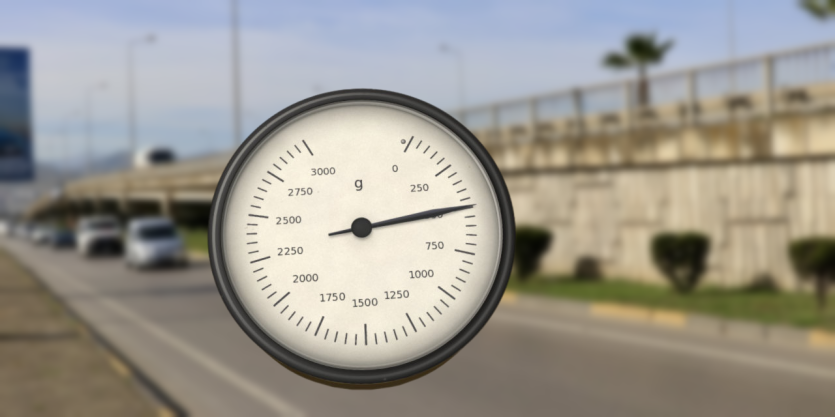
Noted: g 500
